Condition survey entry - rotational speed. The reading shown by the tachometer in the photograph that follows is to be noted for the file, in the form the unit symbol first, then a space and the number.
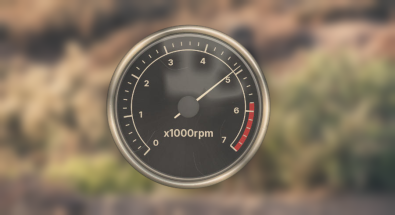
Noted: rpm 4900
